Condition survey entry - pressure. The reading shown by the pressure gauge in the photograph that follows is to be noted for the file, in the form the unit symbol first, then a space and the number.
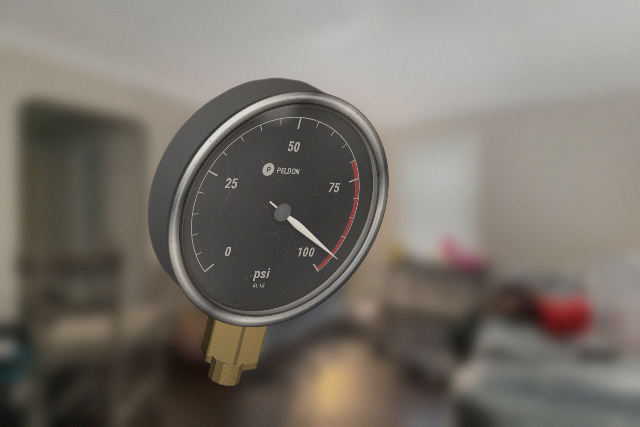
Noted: psi 95
